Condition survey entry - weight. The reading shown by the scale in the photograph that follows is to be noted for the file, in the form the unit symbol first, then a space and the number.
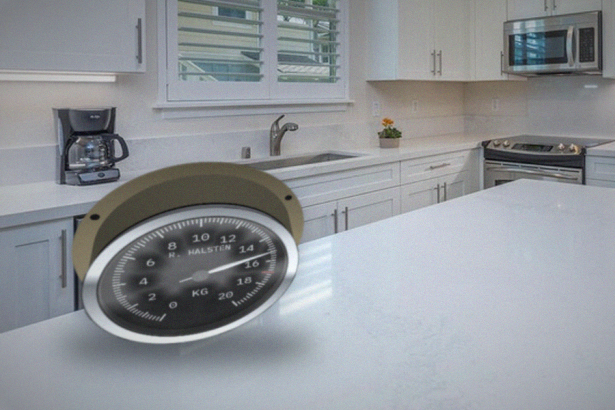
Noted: kg 15
